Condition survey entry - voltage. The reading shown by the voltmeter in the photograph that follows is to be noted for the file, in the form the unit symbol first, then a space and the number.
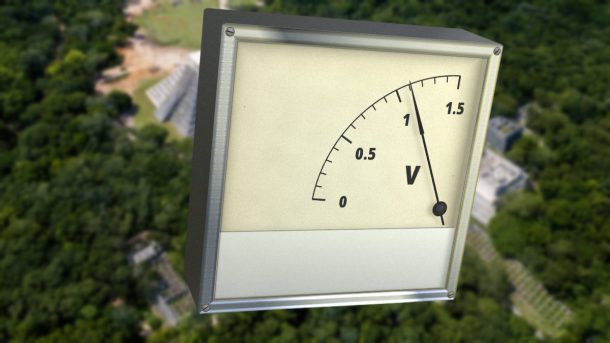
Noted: V 1.1
